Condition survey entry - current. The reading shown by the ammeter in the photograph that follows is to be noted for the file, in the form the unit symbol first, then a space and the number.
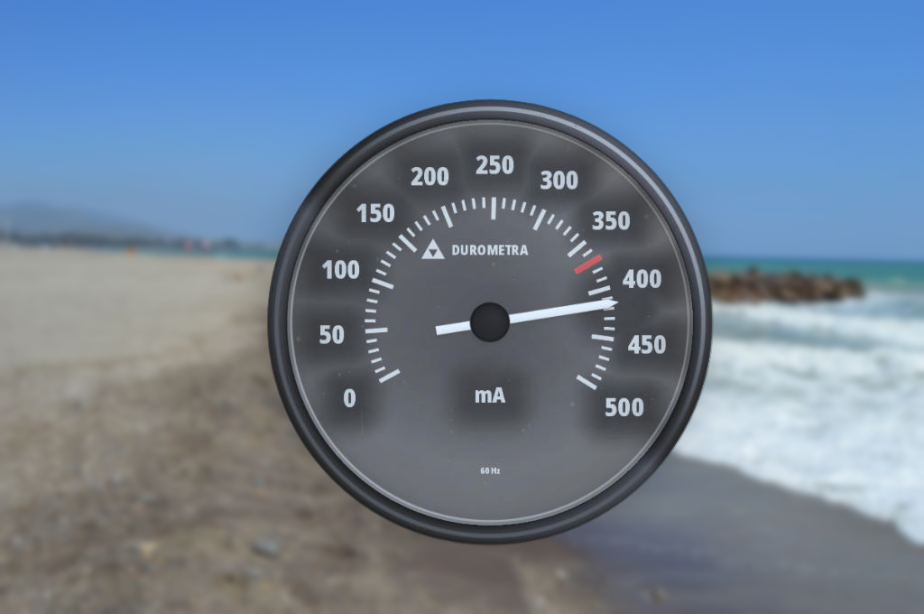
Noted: mA 415
